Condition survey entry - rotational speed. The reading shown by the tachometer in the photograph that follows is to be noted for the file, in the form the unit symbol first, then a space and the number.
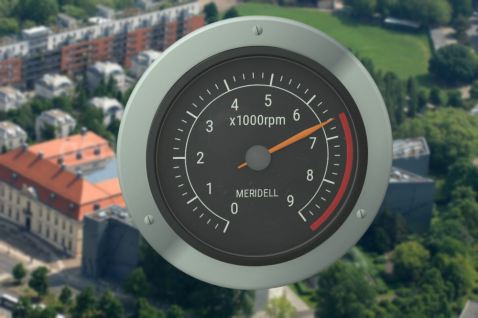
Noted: rpm 6600
